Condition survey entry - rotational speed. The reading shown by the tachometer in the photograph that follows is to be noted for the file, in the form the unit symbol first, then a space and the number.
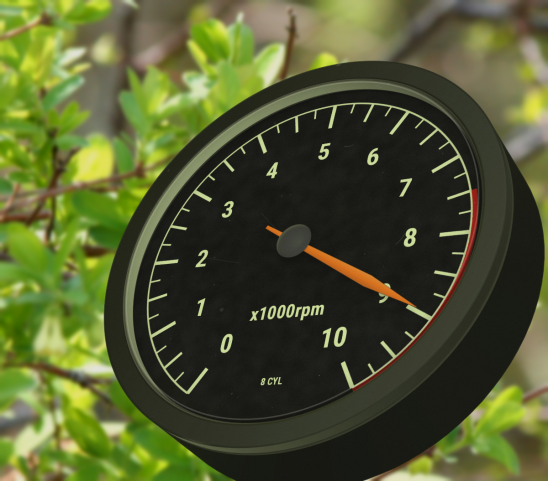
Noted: rpm 9000
